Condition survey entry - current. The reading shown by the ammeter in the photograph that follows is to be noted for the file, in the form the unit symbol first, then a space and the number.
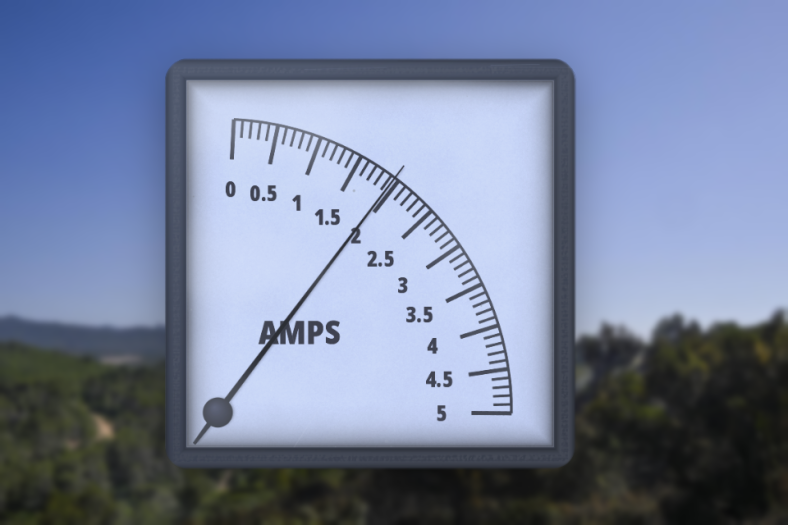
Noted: A 1.95
